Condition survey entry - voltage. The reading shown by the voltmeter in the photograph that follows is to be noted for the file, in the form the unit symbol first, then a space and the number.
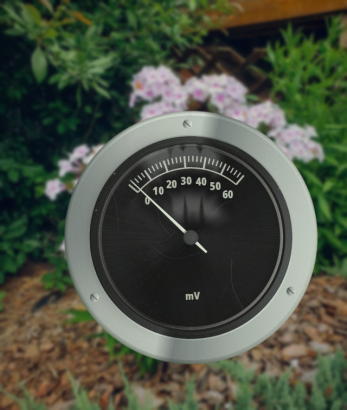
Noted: mV 2
